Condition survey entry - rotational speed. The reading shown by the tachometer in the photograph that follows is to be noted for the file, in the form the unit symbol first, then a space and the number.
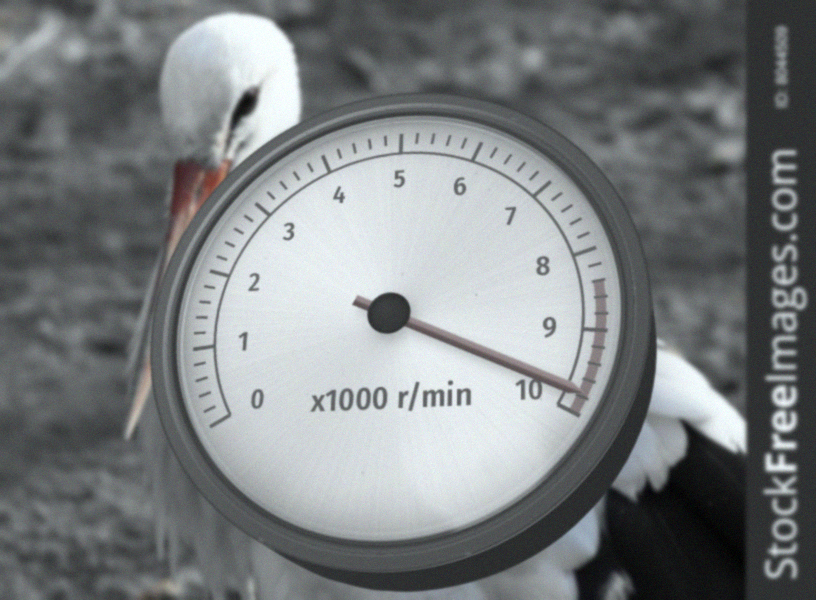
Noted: rpm 9800
